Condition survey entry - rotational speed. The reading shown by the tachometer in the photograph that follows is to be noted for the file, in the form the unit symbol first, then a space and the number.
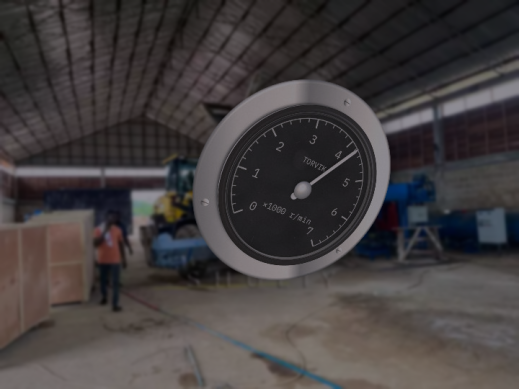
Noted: rpm 4200
